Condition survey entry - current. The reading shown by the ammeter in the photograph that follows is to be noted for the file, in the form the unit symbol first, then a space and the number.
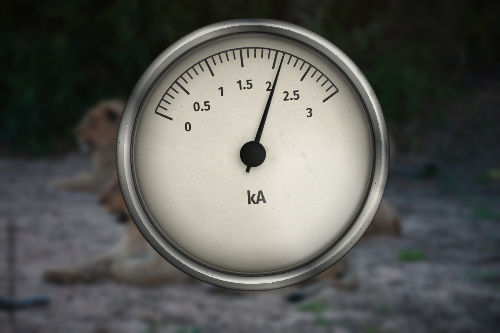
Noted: kA 2.1
